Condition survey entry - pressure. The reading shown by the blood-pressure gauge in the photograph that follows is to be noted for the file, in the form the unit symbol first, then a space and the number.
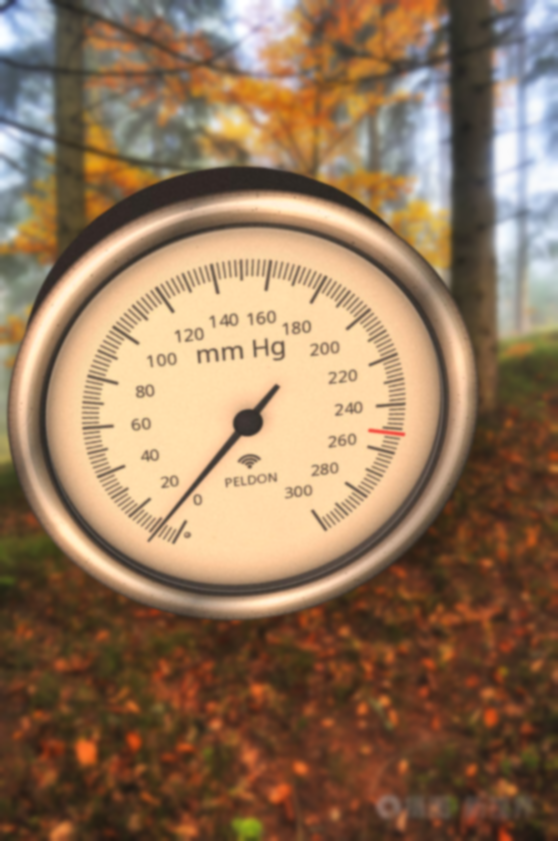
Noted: mmHg 10
